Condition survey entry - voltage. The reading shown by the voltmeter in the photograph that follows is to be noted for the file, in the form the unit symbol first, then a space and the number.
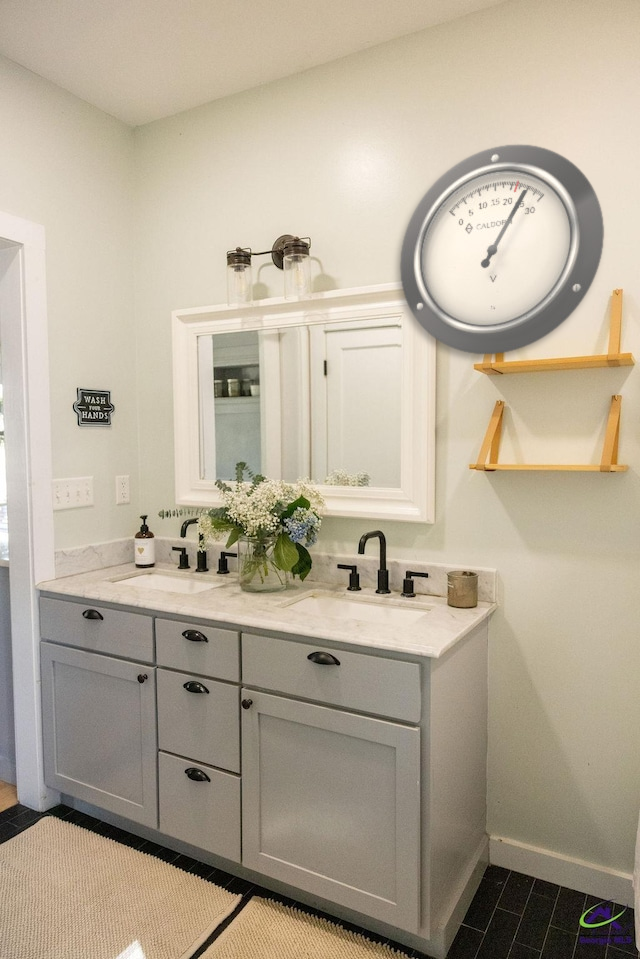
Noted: V 25
